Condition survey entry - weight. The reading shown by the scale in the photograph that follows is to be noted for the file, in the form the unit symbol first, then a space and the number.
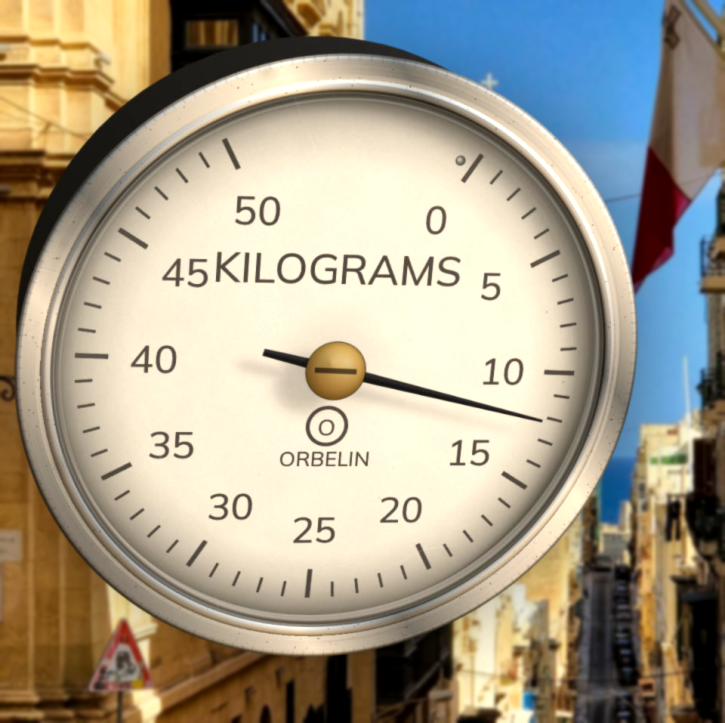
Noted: kg 12
